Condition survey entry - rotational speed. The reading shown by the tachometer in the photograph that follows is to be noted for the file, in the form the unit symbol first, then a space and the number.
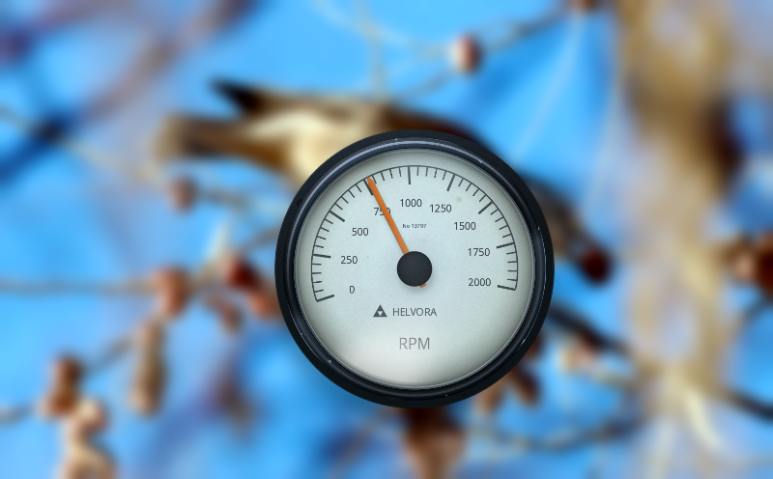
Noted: rpm 775
